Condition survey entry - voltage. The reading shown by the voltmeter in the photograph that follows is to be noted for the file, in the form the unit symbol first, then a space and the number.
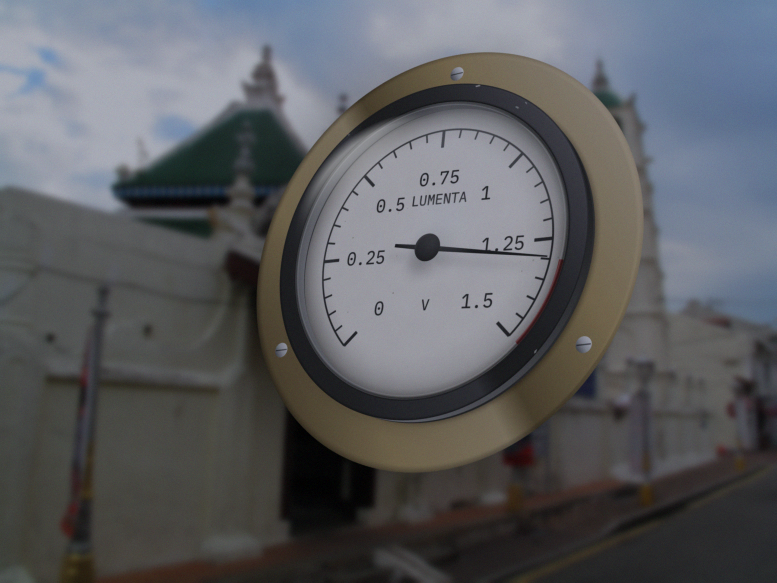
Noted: V 1.3
